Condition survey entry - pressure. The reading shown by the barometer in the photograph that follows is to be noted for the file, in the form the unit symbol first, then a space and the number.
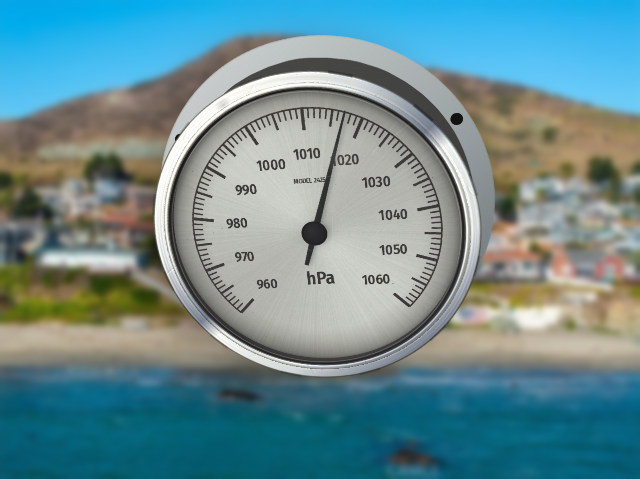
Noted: hPa 1017
